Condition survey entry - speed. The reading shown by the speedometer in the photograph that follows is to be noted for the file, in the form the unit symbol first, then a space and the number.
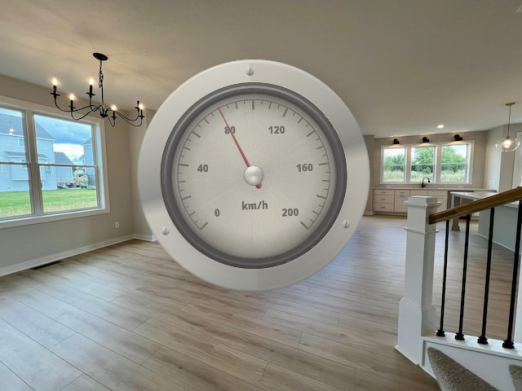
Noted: km/h 80
